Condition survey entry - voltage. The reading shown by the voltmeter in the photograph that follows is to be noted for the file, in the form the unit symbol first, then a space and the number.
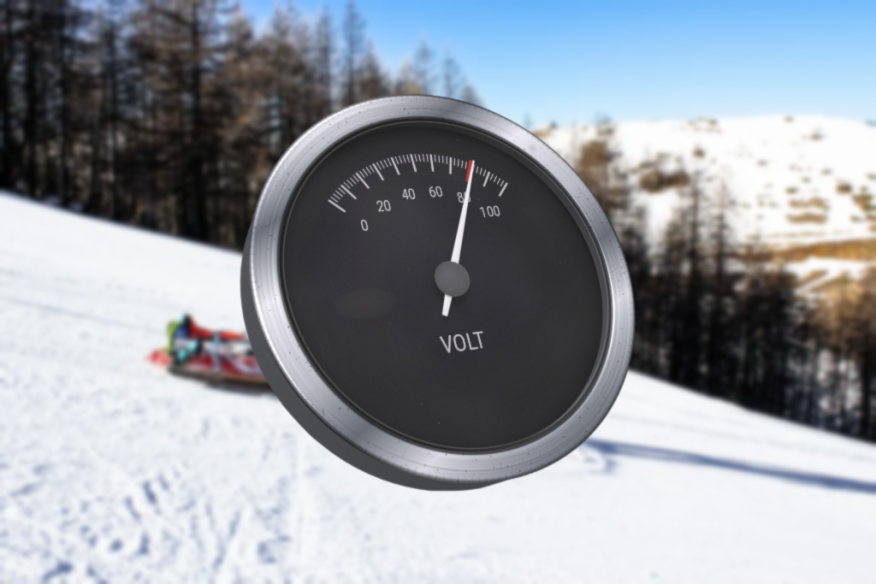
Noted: V 80
